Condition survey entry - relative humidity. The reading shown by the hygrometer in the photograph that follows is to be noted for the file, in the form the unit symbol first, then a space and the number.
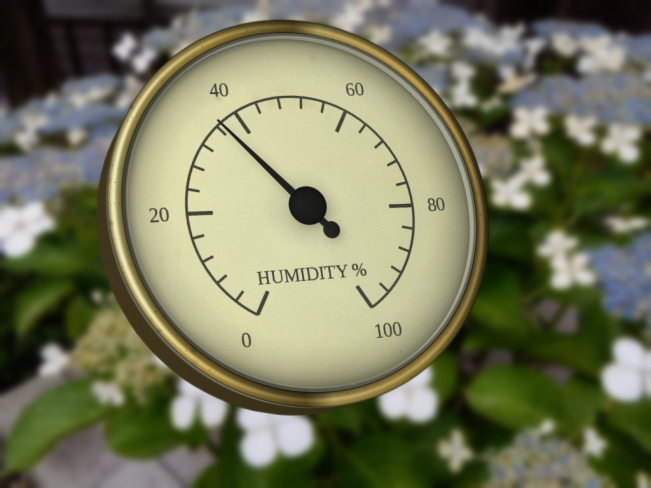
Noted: % 36
